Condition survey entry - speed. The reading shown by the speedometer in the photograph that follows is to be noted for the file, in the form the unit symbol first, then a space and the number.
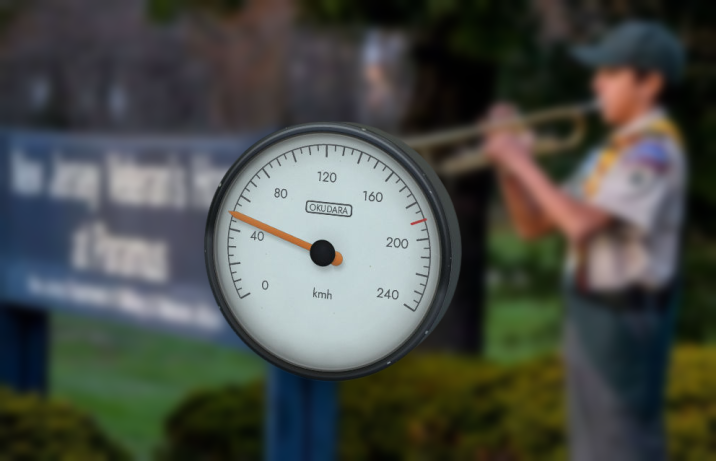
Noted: km/h 50
